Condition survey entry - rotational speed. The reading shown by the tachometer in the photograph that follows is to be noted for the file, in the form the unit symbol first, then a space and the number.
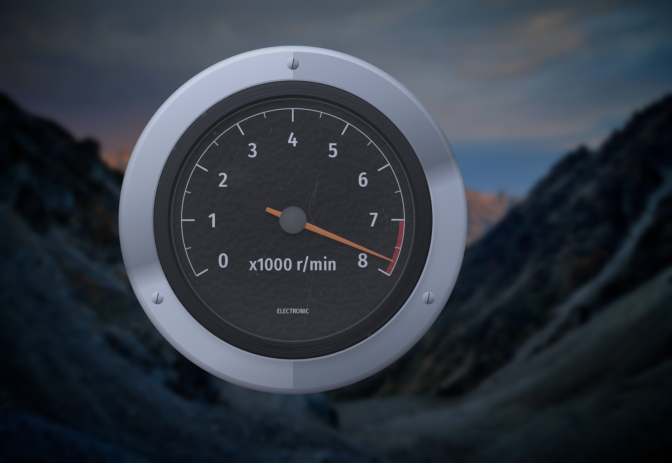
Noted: rpm 7750
